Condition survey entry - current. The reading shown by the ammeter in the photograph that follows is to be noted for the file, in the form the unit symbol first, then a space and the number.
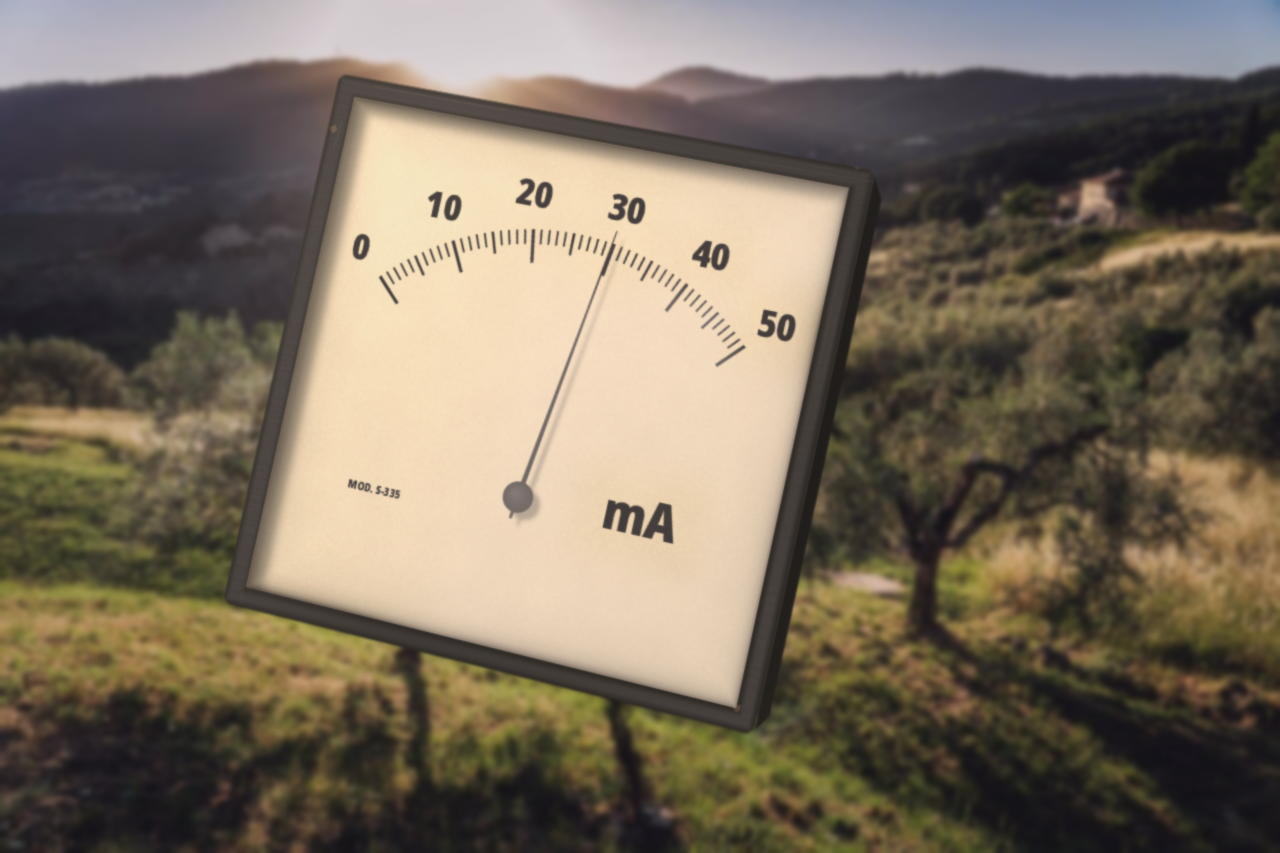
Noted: mA 30
